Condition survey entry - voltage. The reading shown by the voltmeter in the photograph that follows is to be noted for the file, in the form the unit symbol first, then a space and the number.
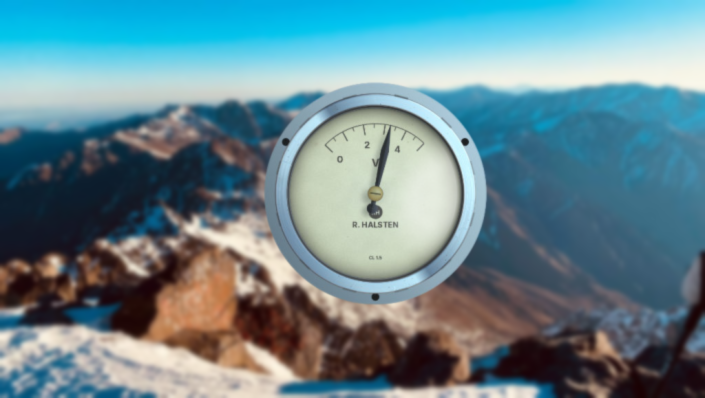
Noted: V 3.25
